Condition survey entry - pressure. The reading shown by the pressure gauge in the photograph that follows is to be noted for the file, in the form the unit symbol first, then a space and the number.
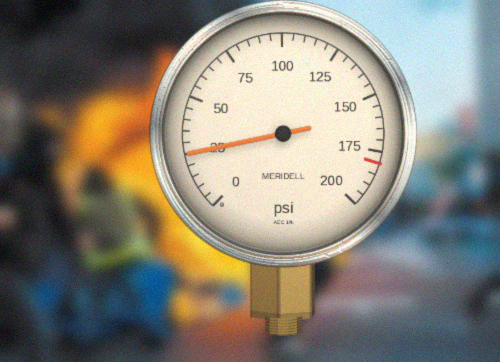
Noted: psi 25
